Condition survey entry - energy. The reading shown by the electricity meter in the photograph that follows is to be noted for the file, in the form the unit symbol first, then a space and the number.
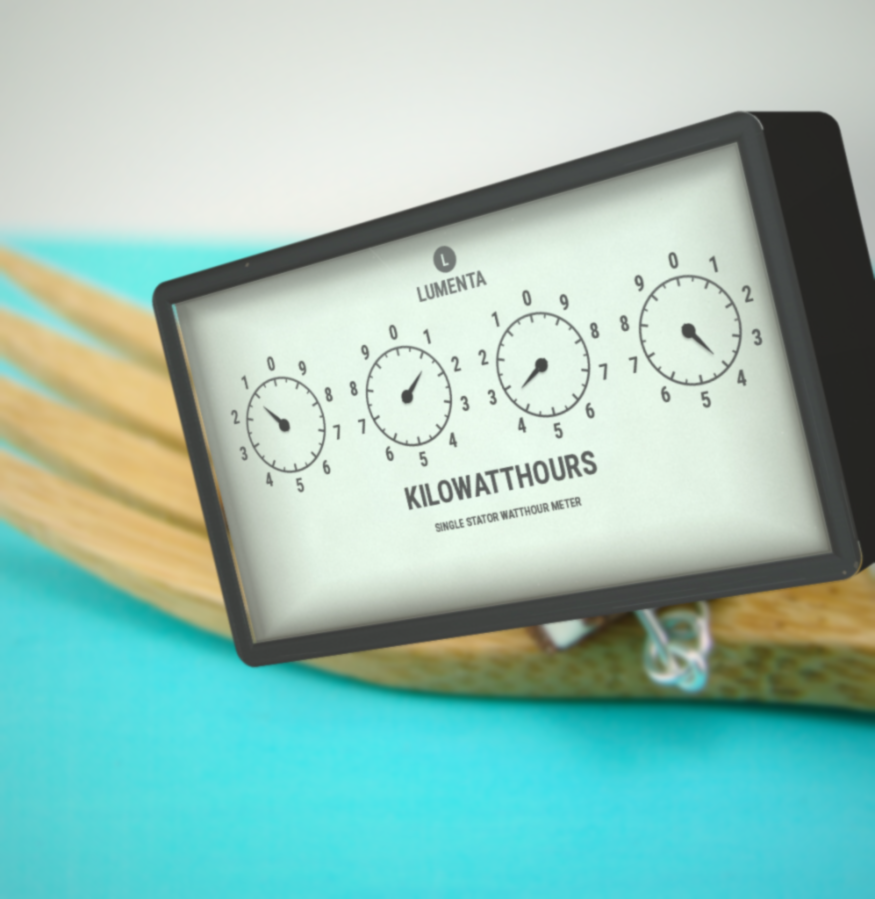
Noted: kWh 1134
